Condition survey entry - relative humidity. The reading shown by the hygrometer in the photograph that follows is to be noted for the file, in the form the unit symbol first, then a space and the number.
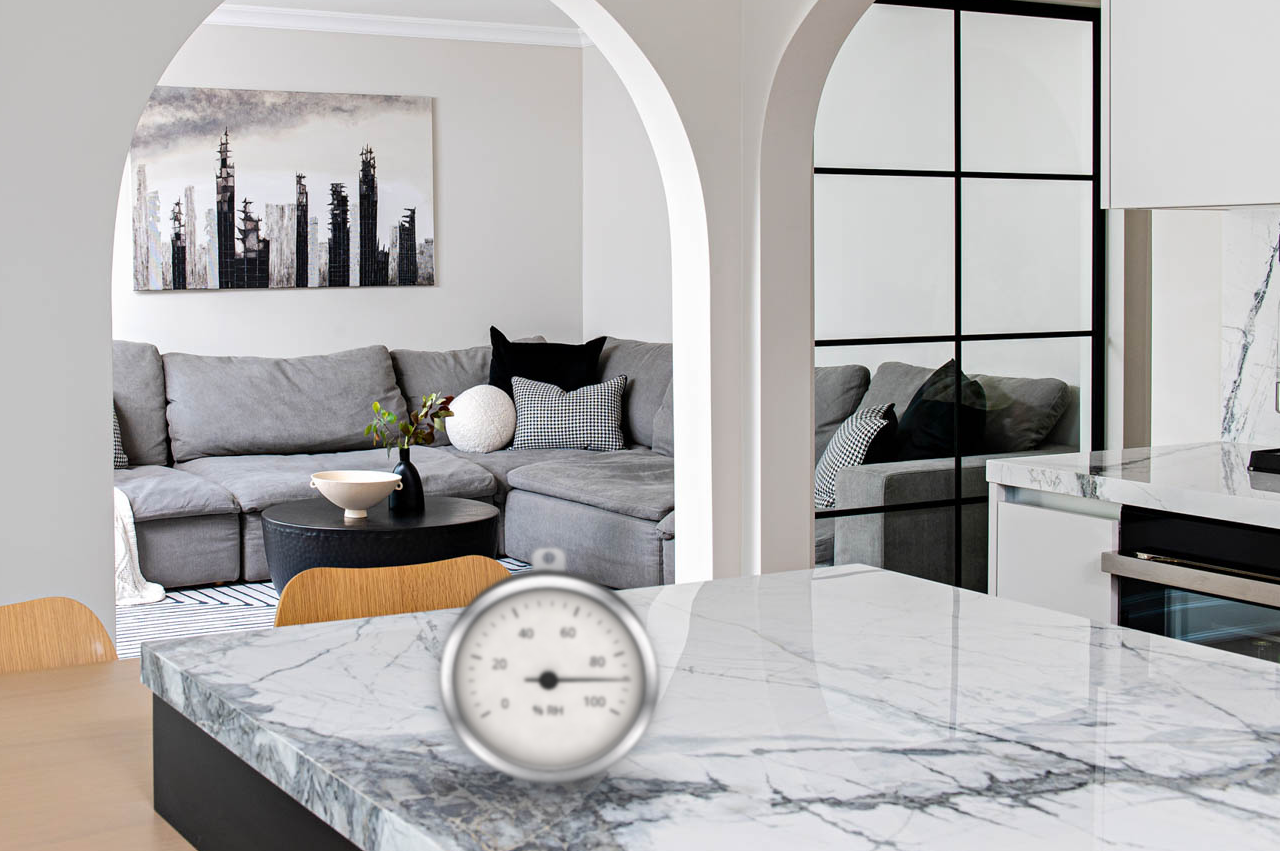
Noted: % 88
